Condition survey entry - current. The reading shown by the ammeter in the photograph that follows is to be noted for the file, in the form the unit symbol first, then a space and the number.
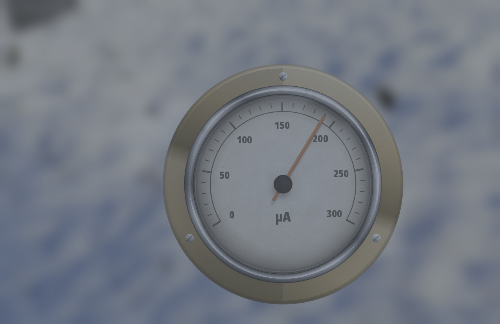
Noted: µA 190
